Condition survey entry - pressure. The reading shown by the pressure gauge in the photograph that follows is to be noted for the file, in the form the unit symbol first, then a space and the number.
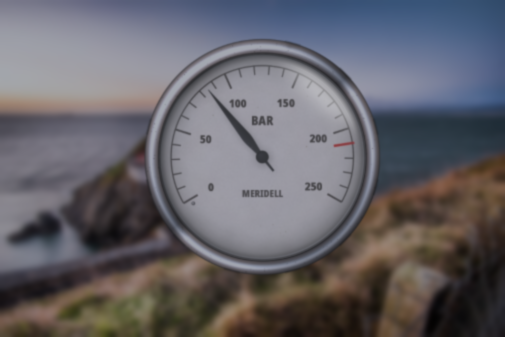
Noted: bar 85
